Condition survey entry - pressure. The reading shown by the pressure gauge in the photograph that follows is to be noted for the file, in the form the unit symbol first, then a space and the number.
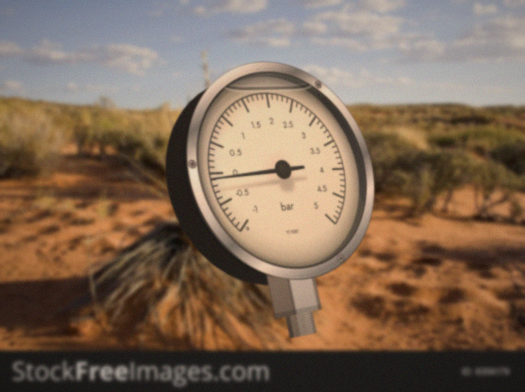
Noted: bar -0.1
